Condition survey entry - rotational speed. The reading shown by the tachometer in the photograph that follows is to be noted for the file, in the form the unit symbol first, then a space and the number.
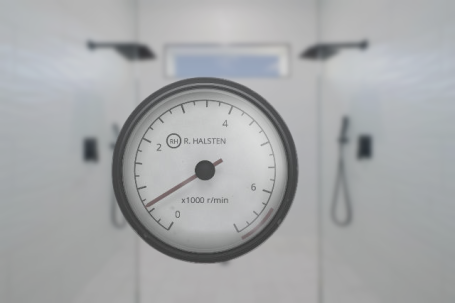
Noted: rpm 625
